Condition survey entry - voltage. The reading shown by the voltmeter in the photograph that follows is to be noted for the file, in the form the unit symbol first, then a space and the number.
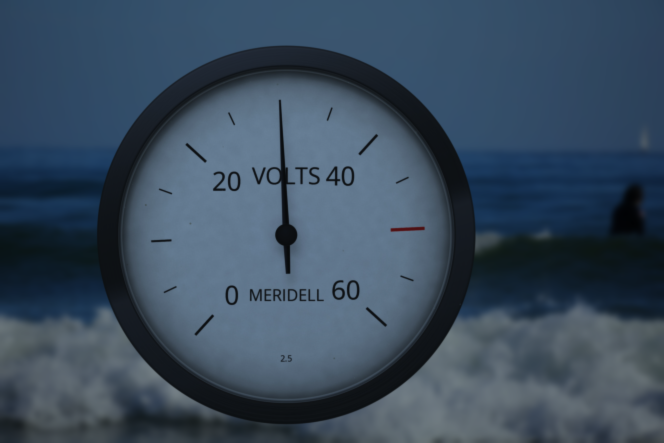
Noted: V 30
